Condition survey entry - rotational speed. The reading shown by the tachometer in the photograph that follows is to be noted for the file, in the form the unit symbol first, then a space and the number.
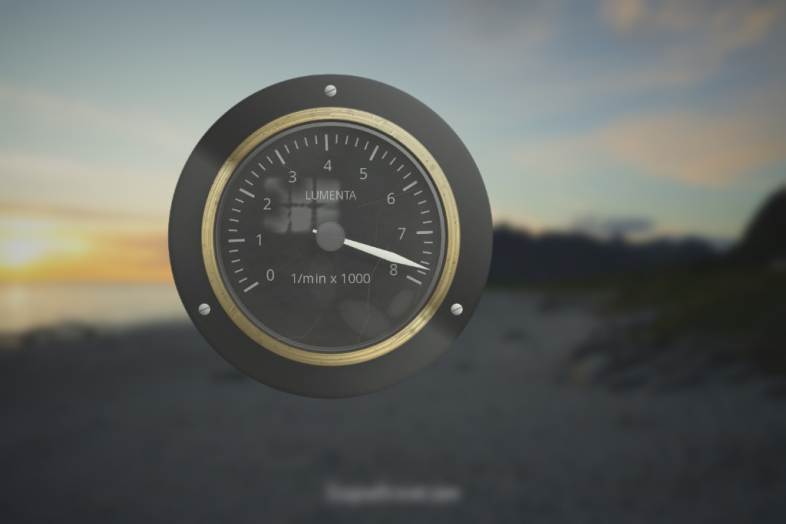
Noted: rpm 7700
